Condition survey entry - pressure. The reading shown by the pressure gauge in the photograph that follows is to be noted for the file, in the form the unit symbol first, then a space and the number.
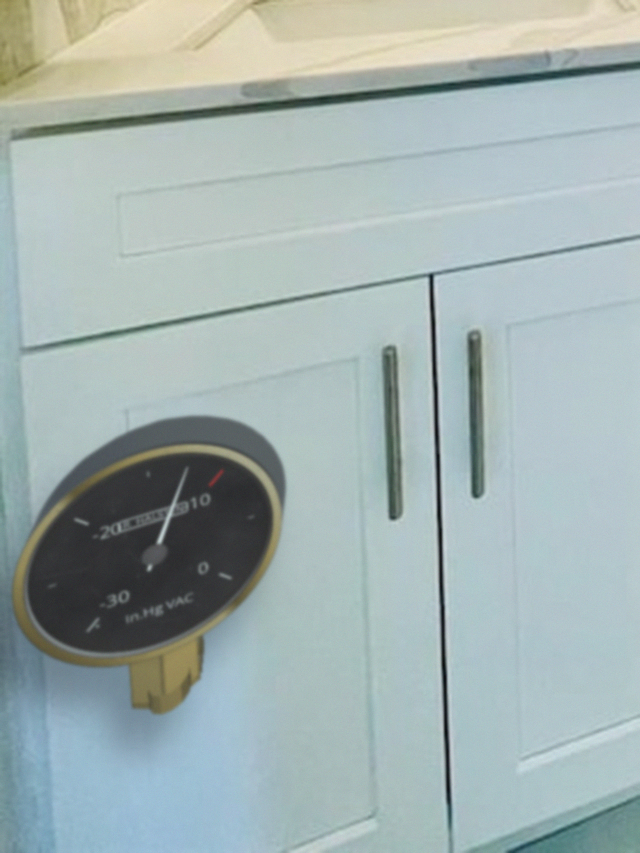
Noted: inHg -12.5
